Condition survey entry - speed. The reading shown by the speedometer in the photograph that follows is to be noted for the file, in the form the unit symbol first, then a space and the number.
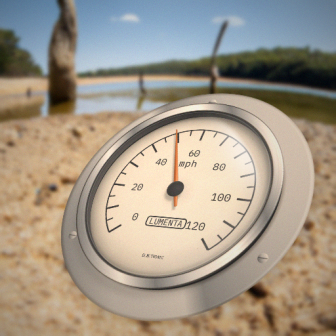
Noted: mph 50
